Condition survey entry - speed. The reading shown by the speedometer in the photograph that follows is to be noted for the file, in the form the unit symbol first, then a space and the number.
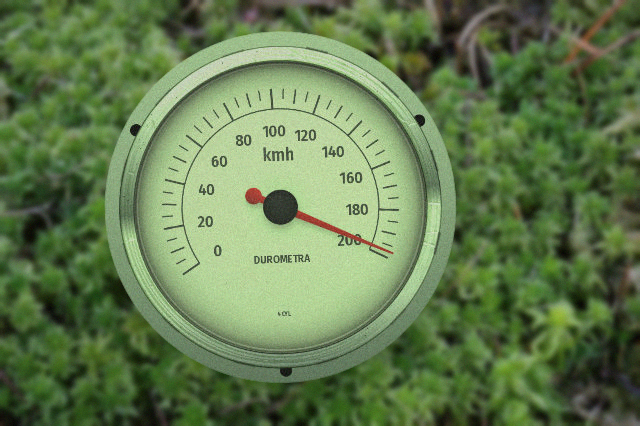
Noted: km/h 197.5
